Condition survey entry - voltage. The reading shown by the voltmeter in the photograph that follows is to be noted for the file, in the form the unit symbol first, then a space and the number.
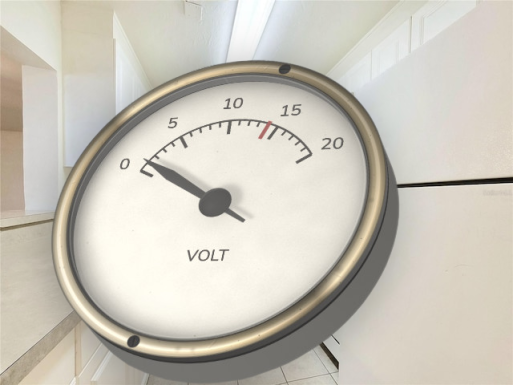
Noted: V 1
